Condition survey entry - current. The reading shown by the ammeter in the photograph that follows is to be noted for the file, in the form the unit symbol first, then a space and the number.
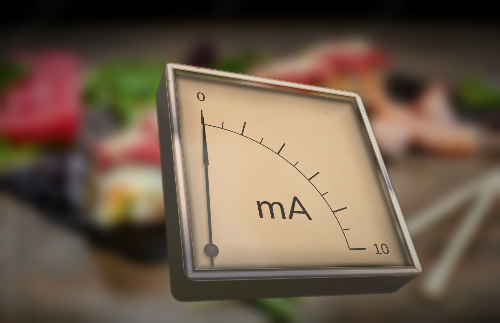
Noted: mA 0
